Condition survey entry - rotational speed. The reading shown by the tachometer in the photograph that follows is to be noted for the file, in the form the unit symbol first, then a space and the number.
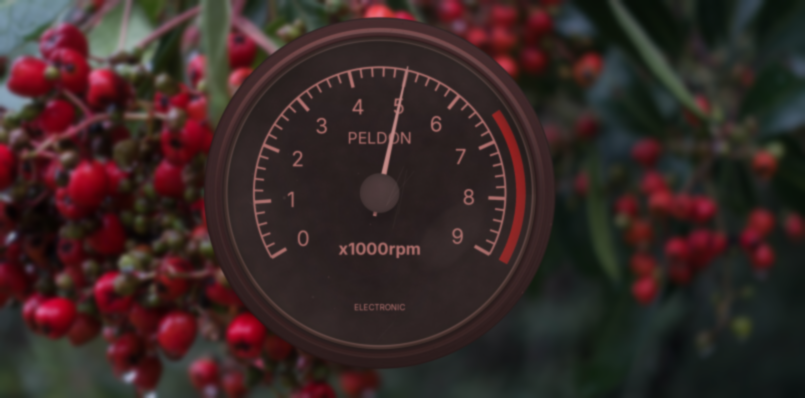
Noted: rpm 5000
